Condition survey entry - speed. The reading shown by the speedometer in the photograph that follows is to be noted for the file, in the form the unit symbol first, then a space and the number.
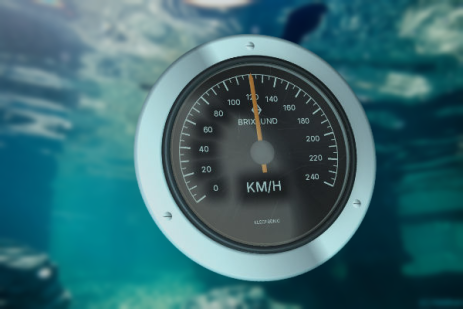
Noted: km/h 120
